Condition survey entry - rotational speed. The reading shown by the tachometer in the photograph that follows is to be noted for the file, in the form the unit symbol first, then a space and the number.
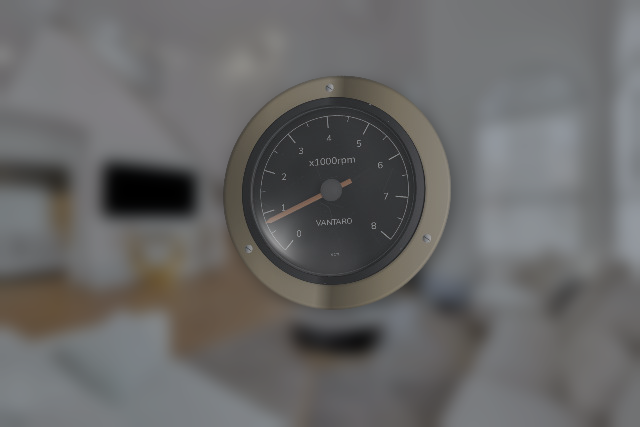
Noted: rpm 750
